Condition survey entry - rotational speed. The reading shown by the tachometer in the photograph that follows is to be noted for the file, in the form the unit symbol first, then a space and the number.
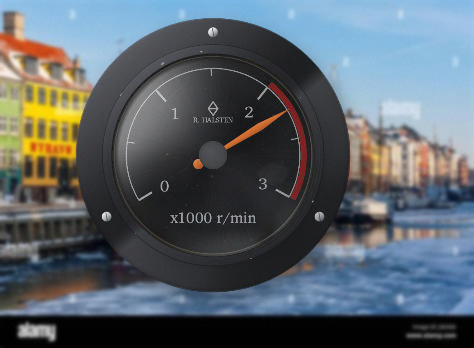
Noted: rpm 2250
